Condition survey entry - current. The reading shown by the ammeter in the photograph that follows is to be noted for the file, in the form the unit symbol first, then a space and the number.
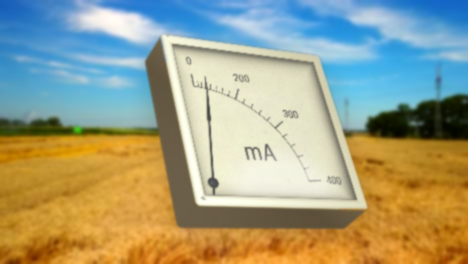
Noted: mA 100
